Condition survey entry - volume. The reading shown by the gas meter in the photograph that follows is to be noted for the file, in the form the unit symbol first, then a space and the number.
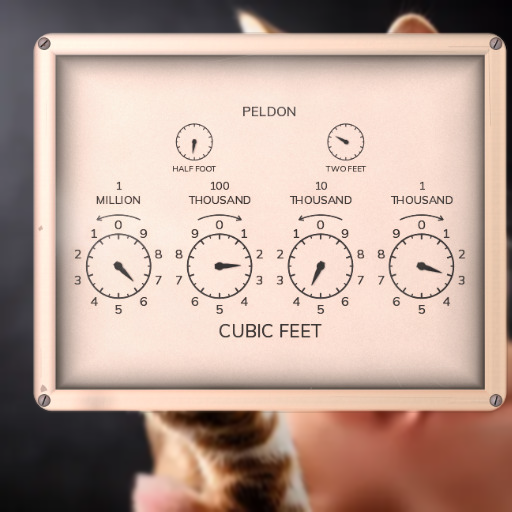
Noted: ft³ 624300
